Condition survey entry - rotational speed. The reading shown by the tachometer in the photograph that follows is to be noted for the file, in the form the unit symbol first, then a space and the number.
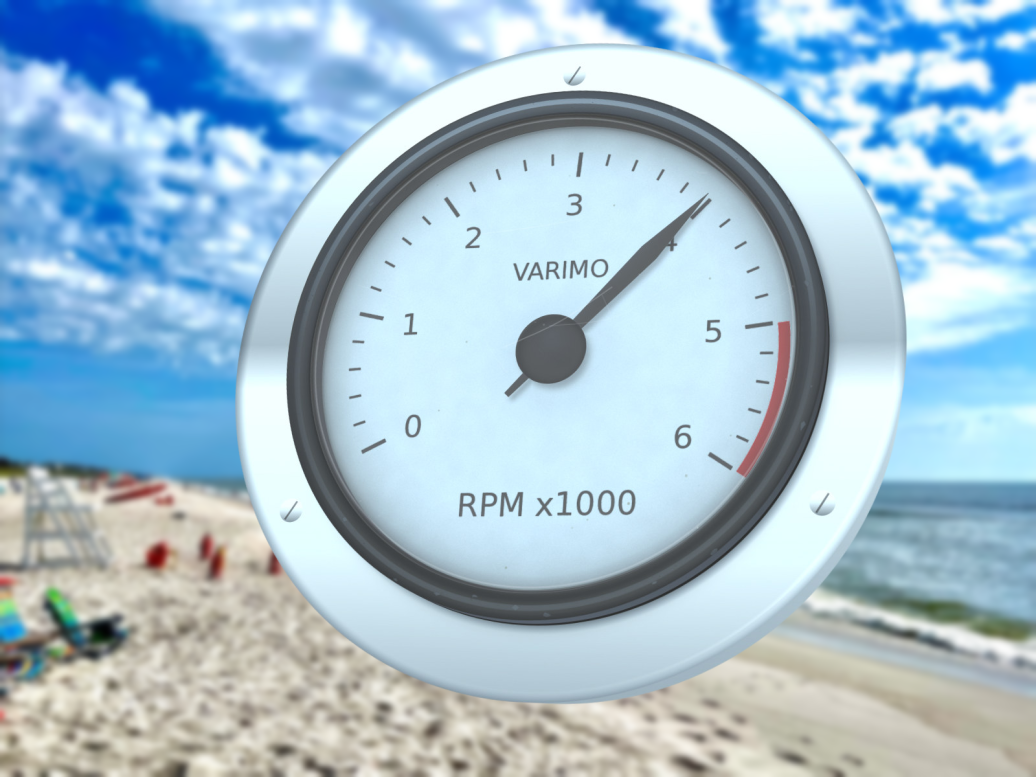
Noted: rpm 4000
